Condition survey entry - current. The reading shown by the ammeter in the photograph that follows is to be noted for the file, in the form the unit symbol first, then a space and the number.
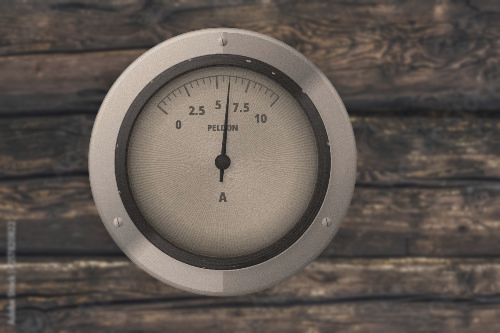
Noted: A 6
